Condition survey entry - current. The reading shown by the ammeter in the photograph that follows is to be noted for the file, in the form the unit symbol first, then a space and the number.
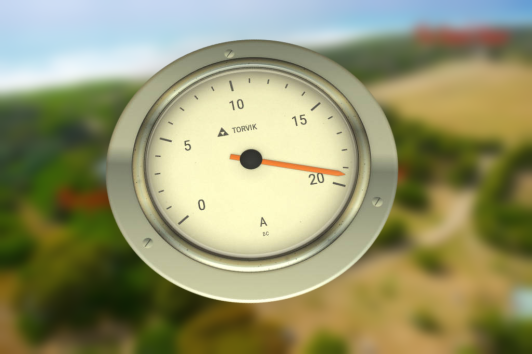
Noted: A 19.5
